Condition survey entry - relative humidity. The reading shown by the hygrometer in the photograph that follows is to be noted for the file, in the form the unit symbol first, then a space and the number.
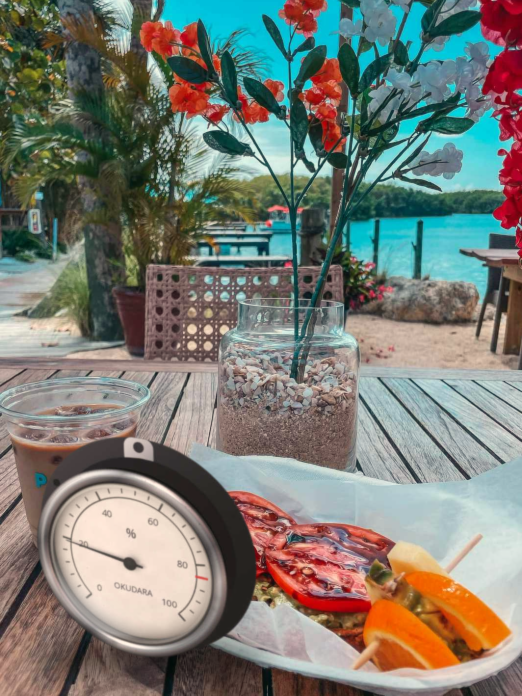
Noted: % 20
